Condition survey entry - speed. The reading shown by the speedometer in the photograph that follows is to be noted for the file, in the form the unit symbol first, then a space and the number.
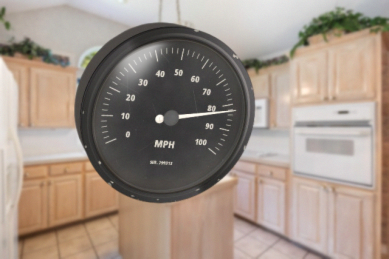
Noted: mph 82
